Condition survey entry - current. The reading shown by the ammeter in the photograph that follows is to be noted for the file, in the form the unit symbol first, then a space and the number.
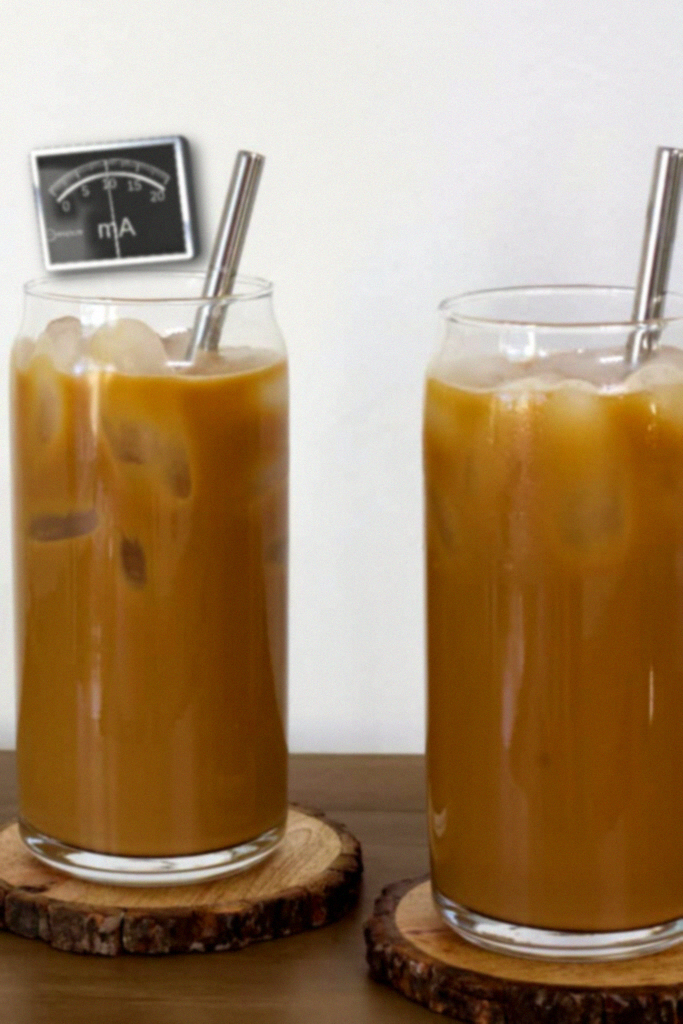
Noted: mA 10
